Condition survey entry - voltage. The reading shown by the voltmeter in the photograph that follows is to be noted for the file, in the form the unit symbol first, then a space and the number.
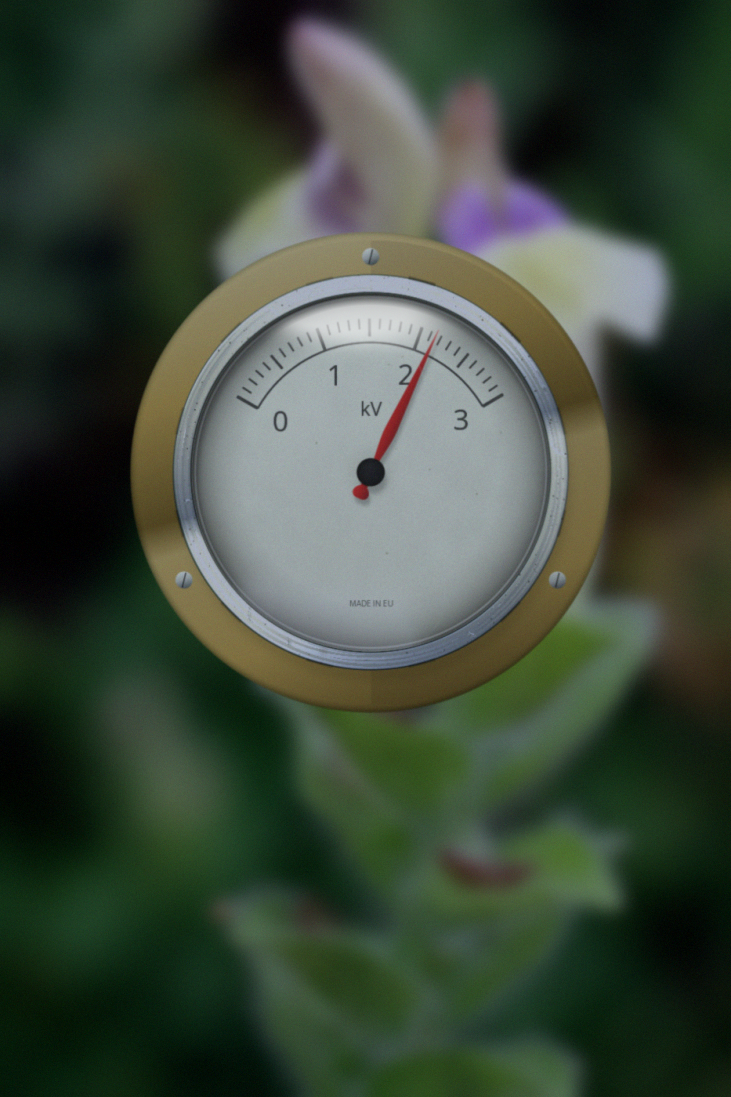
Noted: kV 2.15
